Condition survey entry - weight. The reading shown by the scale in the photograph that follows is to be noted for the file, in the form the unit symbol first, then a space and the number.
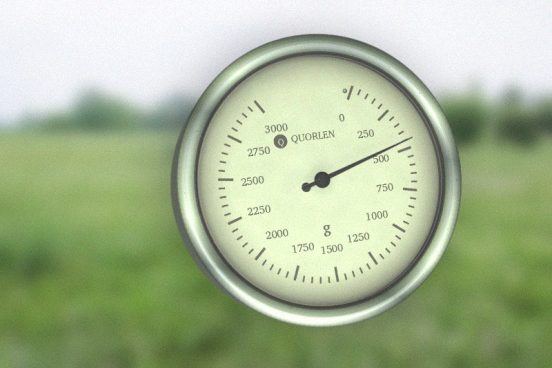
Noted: g 450
